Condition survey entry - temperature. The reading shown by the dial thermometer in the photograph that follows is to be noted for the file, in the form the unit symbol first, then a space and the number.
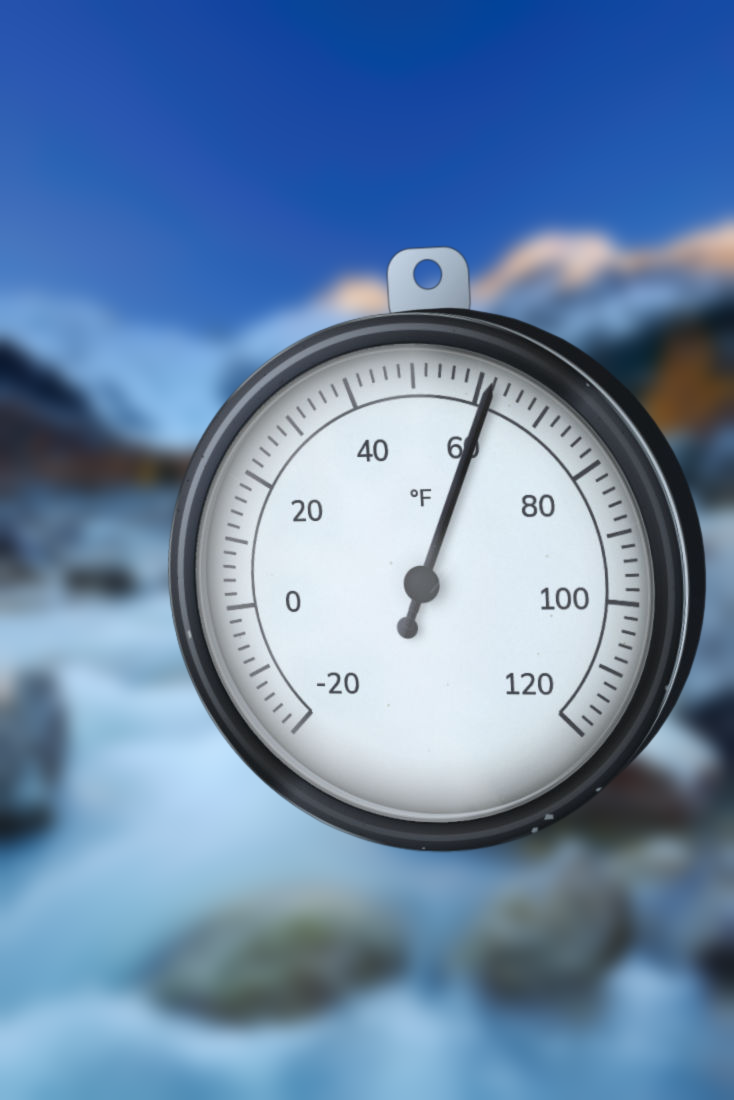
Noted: °F 62
